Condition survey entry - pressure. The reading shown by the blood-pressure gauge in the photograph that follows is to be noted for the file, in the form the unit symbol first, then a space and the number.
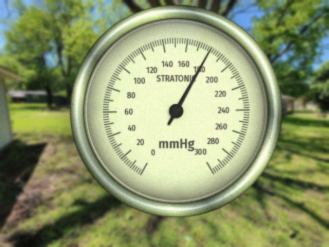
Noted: mmHg 180
